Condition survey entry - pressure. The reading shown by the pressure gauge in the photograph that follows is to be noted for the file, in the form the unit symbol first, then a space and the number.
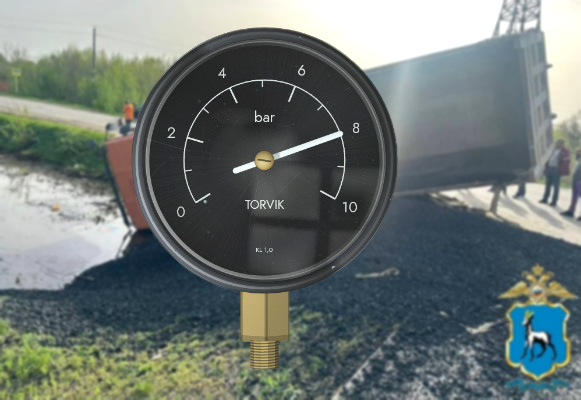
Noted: bar 8
